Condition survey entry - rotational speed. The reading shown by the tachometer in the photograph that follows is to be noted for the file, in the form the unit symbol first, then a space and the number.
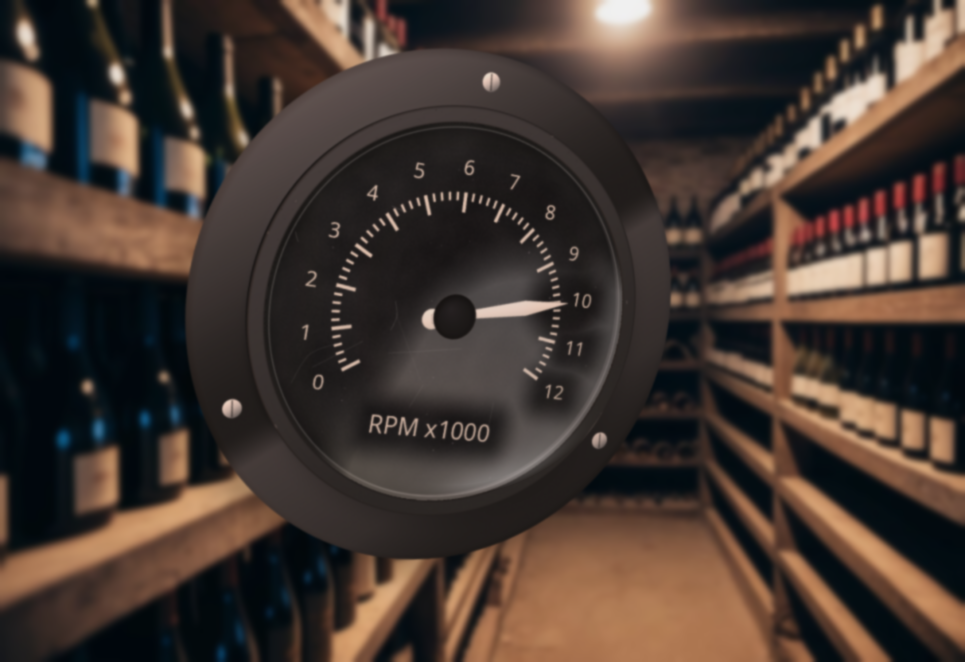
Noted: rpm 10000
